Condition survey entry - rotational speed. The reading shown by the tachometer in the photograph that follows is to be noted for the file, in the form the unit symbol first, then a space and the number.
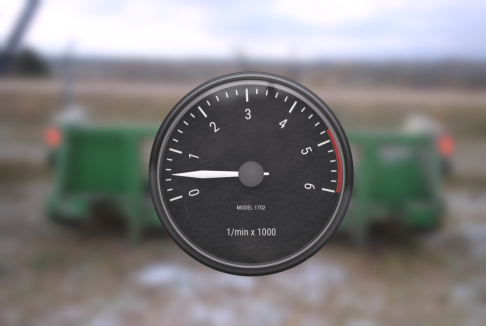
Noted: rpm 500
